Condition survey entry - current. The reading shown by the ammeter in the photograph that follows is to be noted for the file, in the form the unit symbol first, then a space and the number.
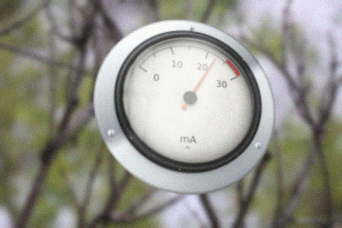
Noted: mA 22.5
